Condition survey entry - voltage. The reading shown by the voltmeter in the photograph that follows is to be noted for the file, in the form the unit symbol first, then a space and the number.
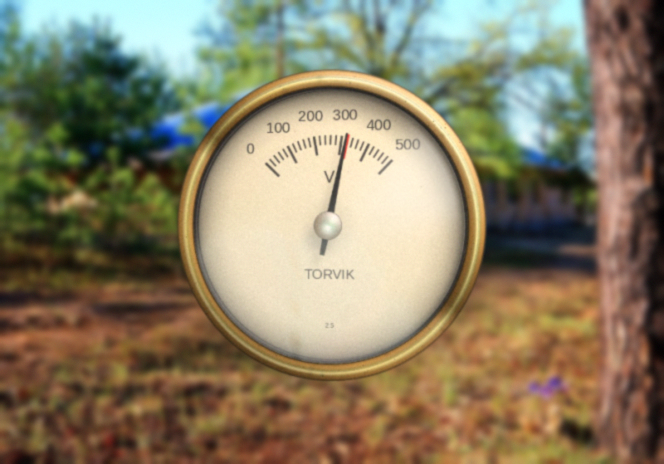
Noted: V 320
